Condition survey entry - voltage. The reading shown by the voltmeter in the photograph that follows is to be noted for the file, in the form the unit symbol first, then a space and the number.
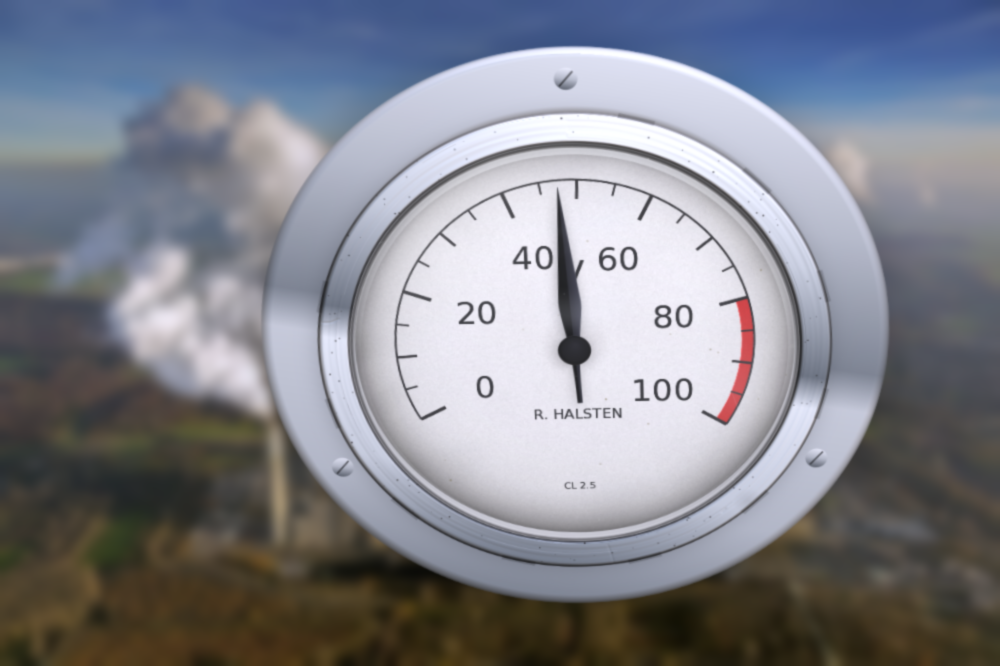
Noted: V 47.5
